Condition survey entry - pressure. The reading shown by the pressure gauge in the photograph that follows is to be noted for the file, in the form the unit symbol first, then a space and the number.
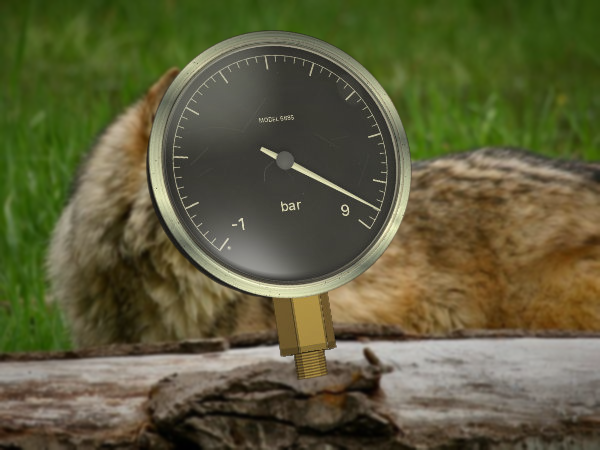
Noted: bar 8.6
